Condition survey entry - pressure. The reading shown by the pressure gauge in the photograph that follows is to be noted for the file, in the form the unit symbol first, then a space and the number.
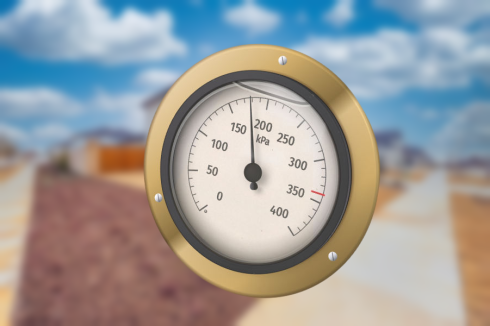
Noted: kPa 180
